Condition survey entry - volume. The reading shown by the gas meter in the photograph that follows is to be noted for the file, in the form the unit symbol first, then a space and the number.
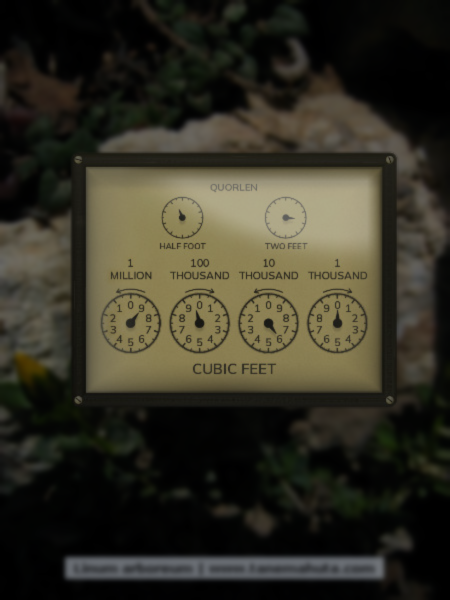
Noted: ft³ 896000
